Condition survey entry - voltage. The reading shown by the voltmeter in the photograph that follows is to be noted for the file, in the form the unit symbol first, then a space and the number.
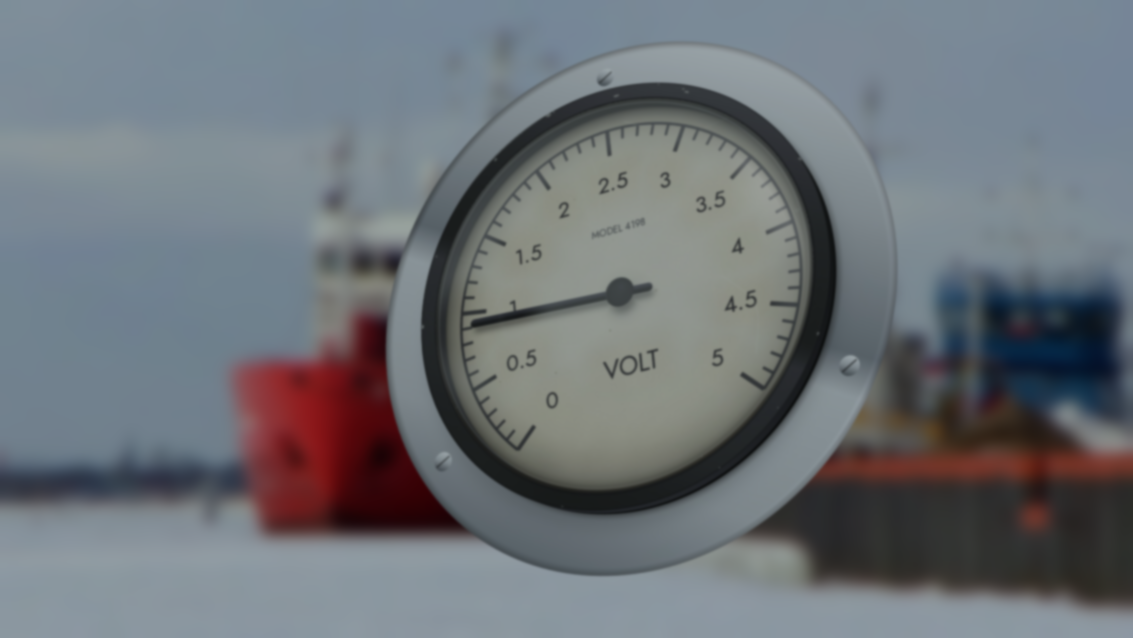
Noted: V 0.9
